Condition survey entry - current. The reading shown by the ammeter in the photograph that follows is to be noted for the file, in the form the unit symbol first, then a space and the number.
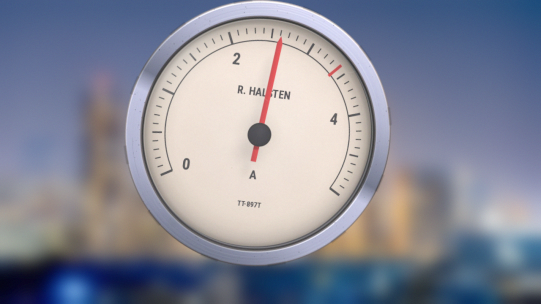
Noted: A 2.6
